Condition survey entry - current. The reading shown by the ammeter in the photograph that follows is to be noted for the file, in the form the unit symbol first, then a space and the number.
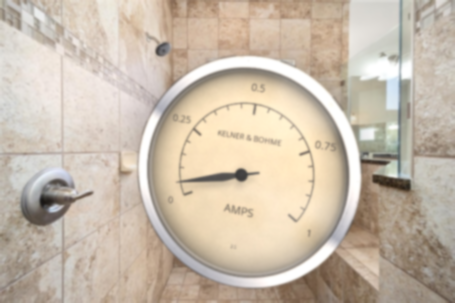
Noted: A 0.05
